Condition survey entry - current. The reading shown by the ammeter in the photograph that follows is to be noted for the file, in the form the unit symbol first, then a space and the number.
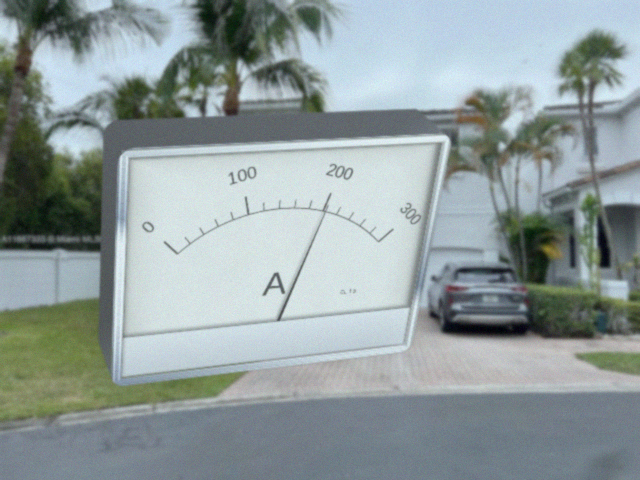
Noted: A 200
